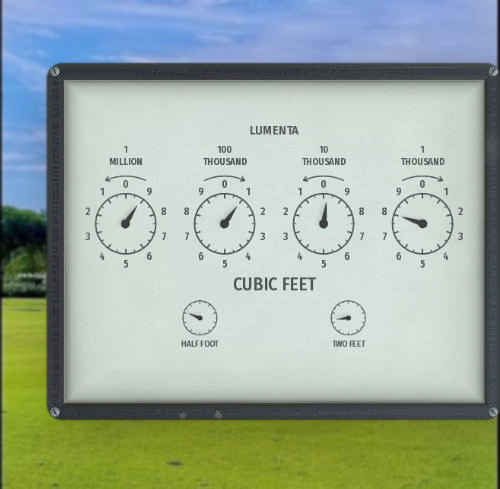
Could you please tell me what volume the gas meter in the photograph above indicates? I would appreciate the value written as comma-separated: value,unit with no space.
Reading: 909800,ft³
